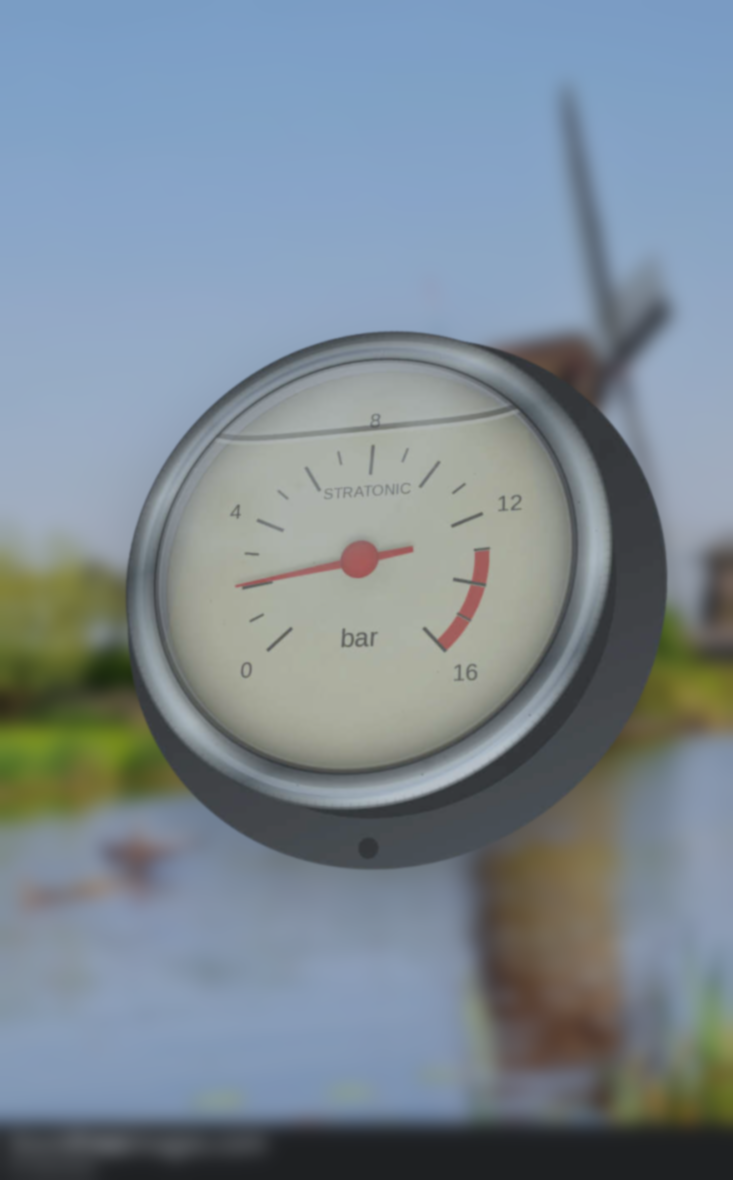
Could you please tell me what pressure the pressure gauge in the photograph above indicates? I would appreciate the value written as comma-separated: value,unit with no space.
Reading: 2,bar
